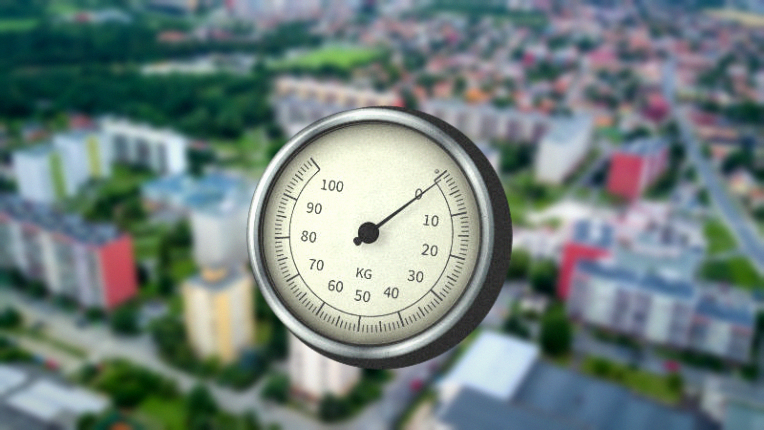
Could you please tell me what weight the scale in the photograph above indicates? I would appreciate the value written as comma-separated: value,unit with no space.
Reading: 1,kg
